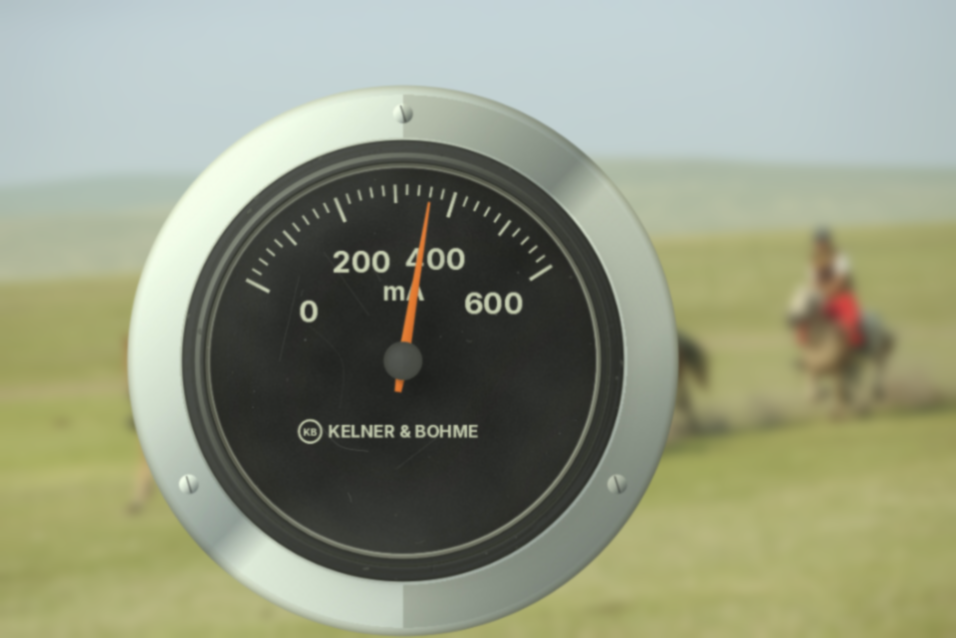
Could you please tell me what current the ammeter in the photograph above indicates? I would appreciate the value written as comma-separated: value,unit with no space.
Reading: 360,mA
